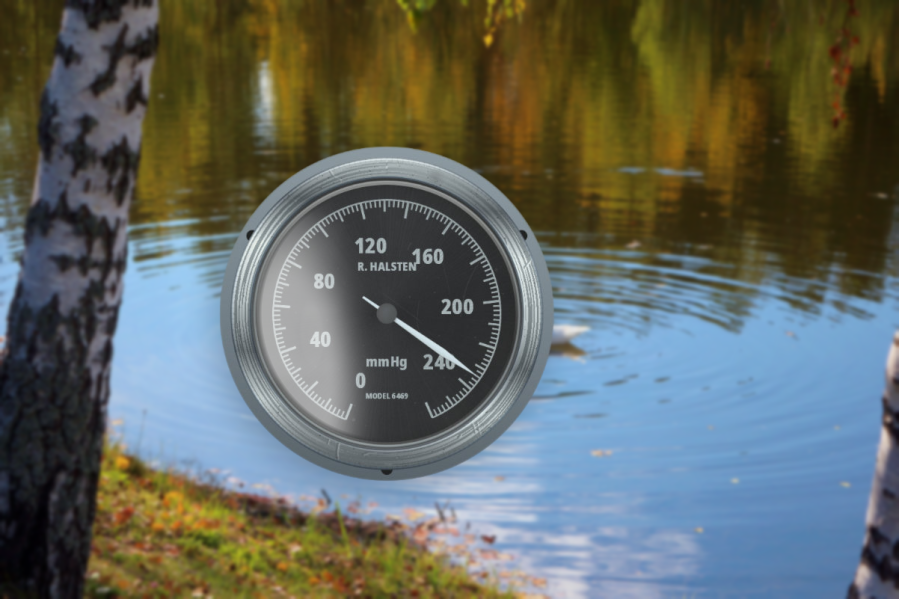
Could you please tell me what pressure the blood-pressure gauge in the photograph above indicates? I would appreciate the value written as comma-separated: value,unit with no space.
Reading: 234,mmHg
